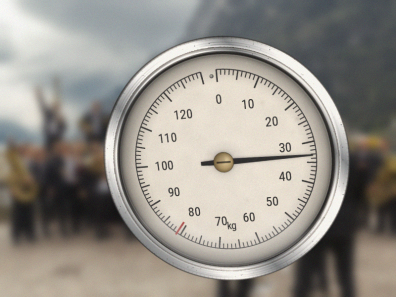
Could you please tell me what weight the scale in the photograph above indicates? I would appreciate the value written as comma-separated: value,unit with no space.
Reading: 33,kg
